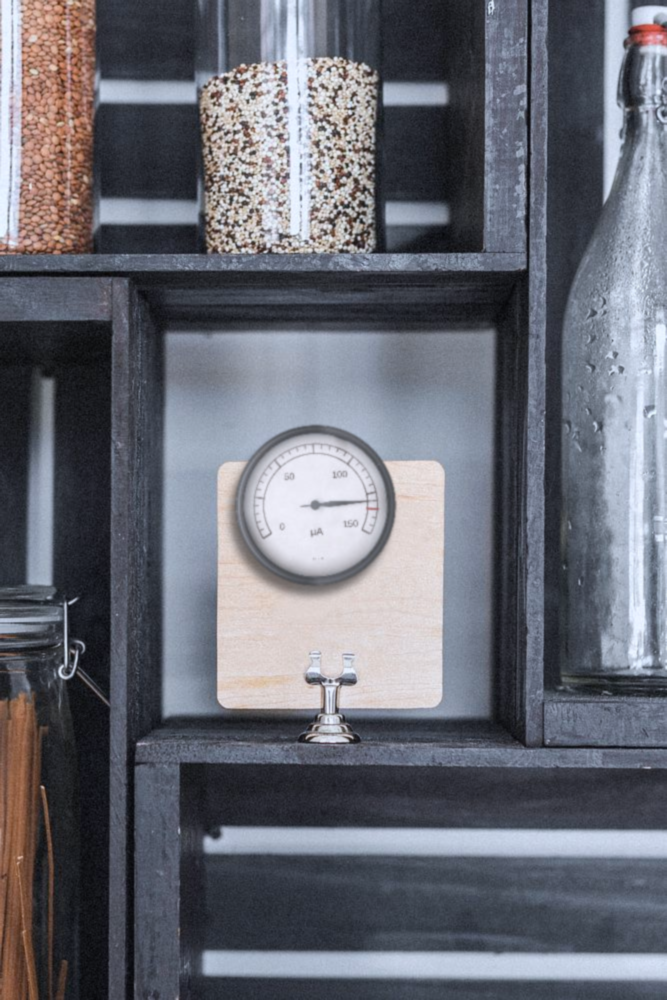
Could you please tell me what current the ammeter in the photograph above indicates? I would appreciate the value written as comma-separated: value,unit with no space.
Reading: 130,µA
